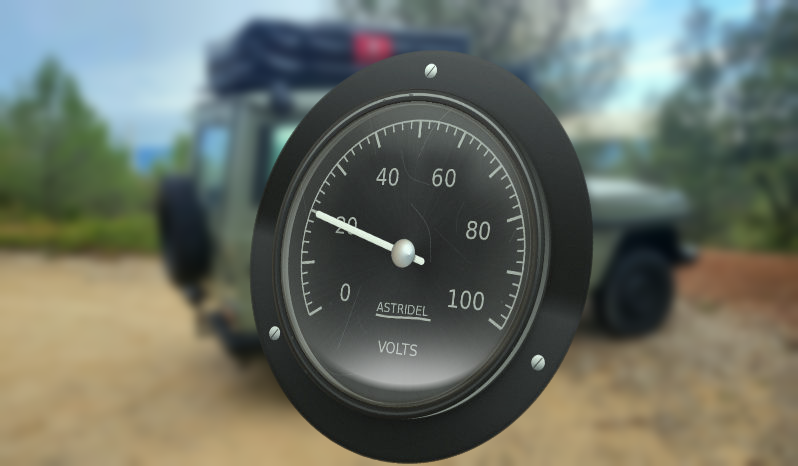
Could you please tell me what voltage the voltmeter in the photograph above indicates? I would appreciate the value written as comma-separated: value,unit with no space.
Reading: 20,V
